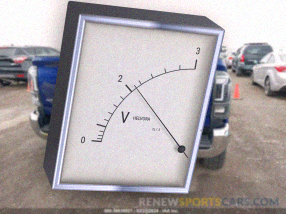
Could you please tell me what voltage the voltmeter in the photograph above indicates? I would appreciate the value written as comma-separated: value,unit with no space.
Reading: 2.1,V
